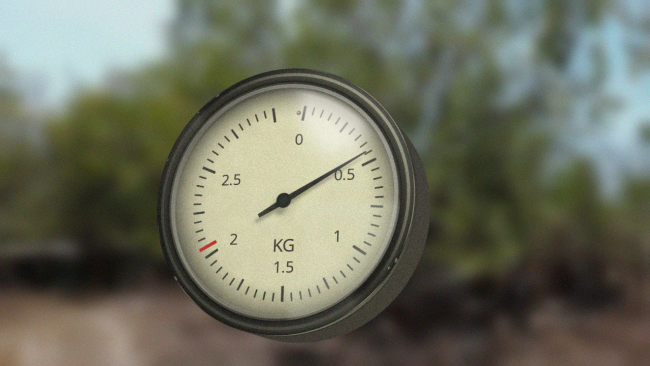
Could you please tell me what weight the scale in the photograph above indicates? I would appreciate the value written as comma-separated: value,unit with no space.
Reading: 0.45,kg
